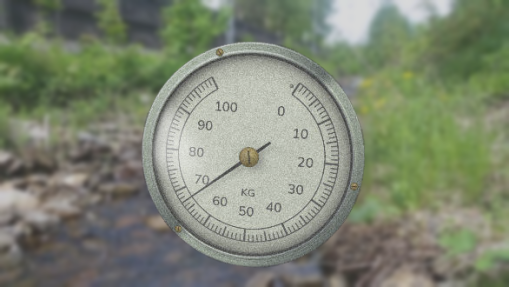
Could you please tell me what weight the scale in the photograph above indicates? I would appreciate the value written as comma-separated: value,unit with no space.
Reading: 67,kg
